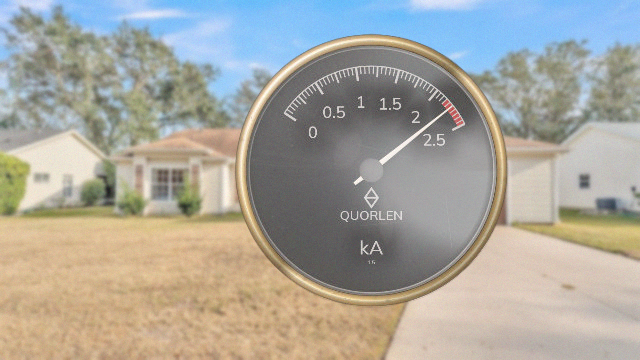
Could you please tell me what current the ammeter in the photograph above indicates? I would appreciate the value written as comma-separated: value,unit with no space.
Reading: 2.25,kA
